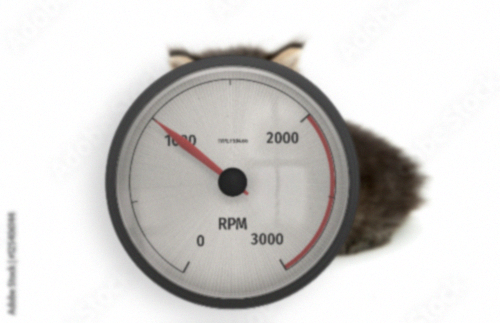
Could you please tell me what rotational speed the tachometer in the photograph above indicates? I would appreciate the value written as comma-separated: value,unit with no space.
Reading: 1000,rpm
